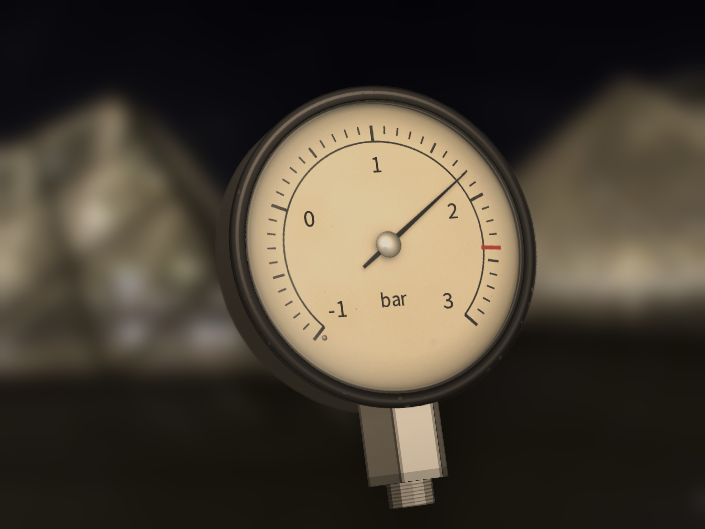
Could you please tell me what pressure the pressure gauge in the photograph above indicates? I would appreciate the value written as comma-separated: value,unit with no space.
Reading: 1.8,bar
